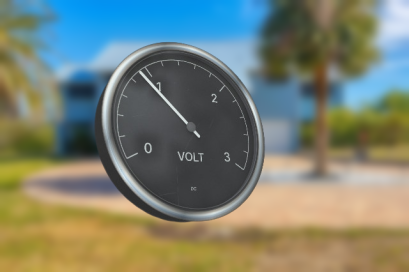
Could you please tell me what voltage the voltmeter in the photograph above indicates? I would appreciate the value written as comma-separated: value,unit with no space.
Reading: 0.9,V
